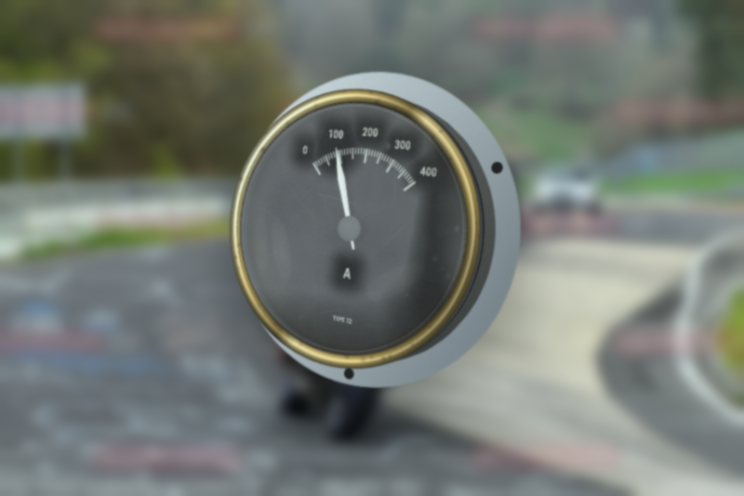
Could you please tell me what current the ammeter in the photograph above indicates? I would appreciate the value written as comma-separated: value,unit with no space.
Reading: 100,A
